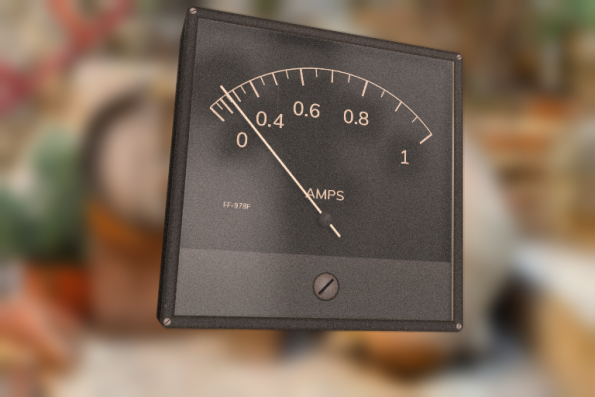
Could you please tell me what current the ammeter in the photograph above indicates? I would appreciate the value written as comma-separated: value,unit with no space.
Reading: 0.25,A
